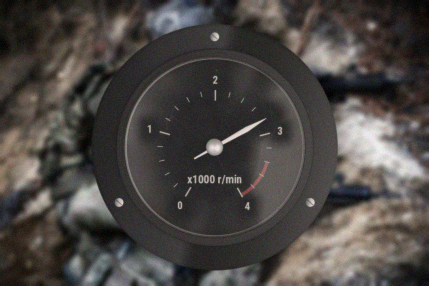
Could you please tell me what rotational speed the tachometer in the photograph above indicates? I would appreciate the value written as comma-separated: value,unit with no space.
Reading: 2800,rpm
